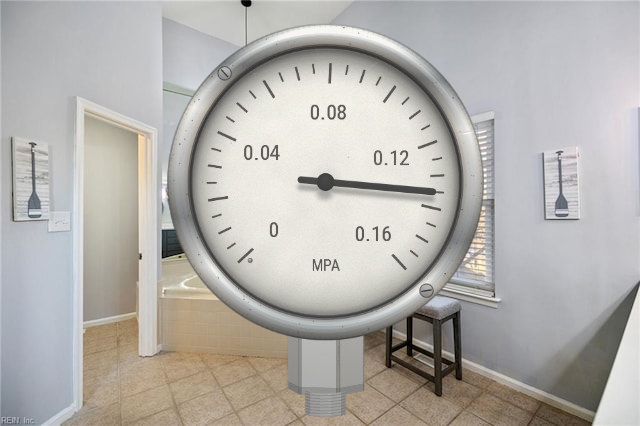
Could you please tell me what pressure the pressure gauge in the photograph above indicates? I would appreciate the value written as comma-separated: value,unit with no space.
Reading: 0.135,MPa
